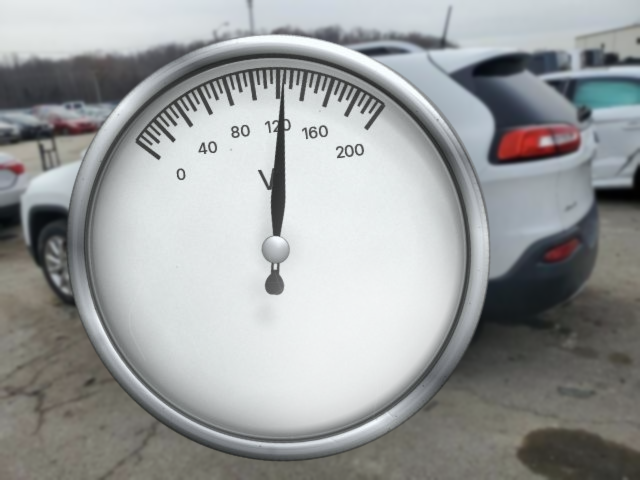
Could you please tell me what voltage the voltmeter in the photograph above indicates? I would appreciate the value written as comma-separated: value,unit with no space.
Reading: 125,V
